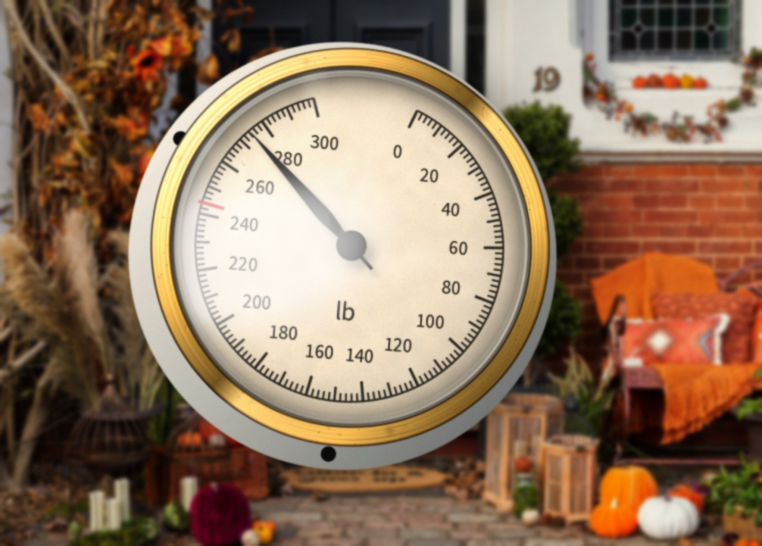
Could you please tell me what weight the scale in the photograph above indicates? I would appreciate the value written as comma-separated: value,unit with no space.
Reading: 274,lb
